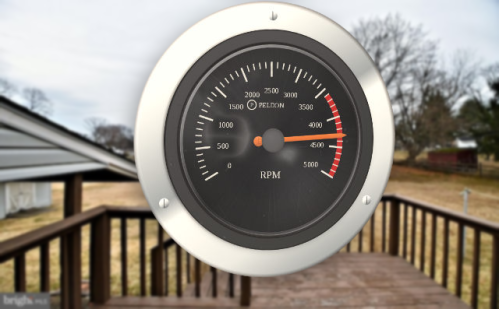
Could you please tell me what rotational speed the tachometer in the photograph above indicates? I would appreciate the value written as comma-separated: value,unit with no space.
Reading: 4300,rpm
